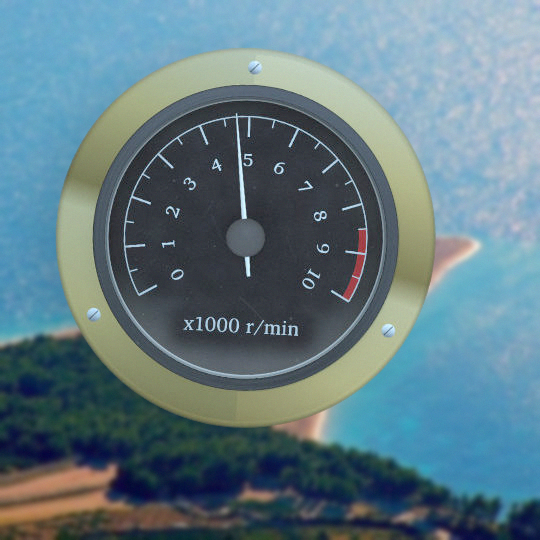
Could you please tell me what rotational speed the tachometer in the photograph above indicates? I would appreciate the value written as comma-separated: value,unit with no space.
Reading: 4750,rpm
